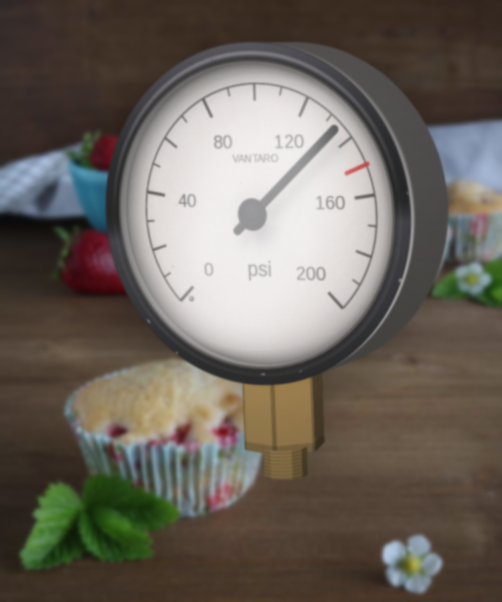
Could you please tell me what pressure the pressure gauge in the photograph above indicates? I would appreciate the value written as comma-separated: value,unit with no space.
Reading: 135,psi
